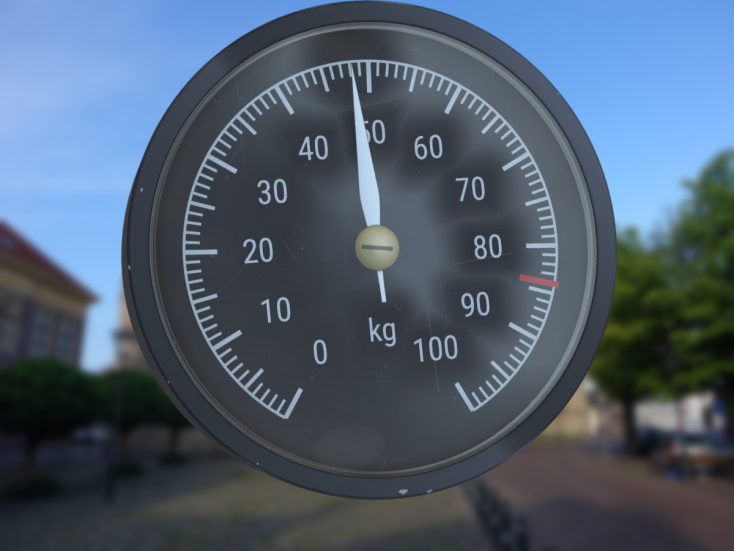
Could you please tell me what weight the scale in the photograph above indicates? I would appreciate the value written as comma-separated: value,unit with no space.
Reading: 48,kg
